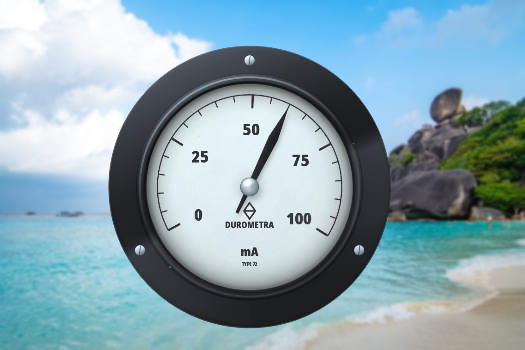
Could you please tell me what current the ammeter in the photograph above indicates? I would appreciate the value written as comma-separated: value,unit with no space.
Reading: 60,mA
